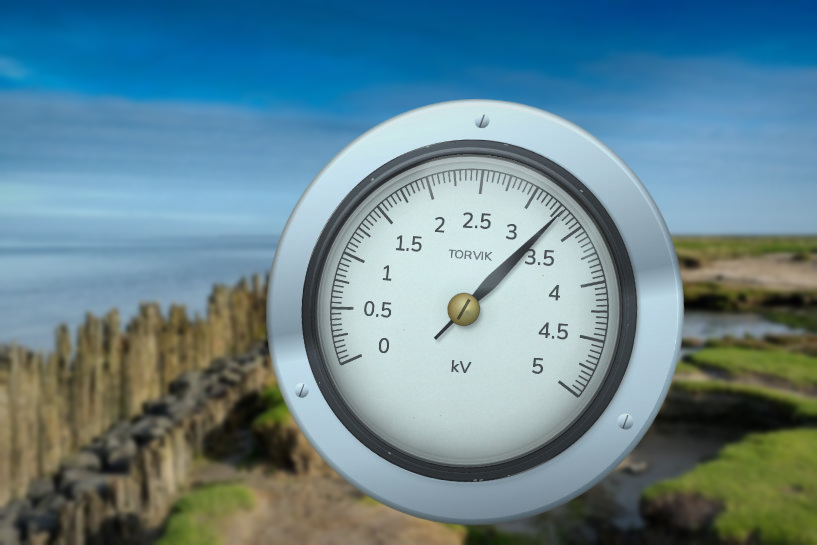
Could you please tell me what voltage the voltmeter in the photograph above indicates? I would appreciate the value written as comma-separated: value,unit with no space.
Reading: 3.3,kV
